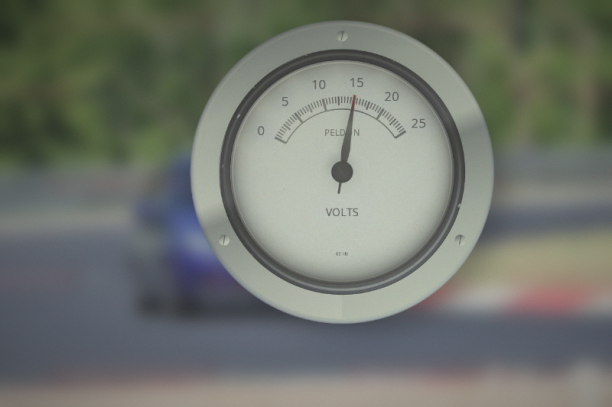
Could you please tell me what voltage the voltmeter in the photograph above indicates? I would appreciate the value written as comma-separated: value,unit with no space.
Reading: 15,V
